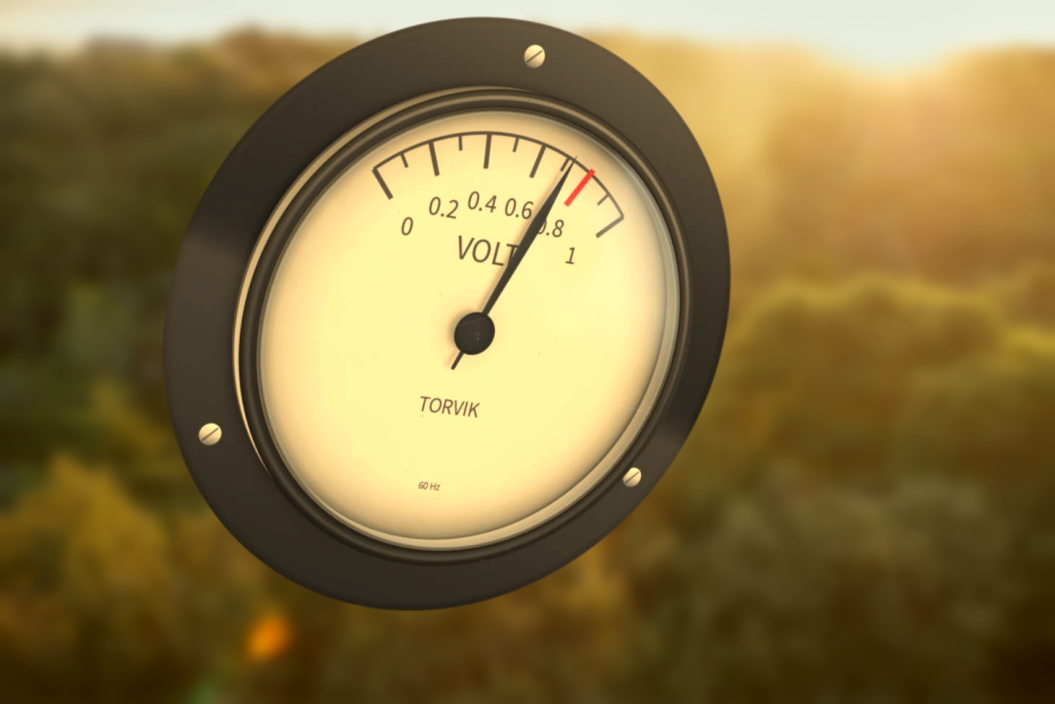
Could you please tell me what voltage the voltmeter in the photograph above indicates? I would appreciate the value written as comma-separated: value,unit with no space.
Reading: 0.7,V
